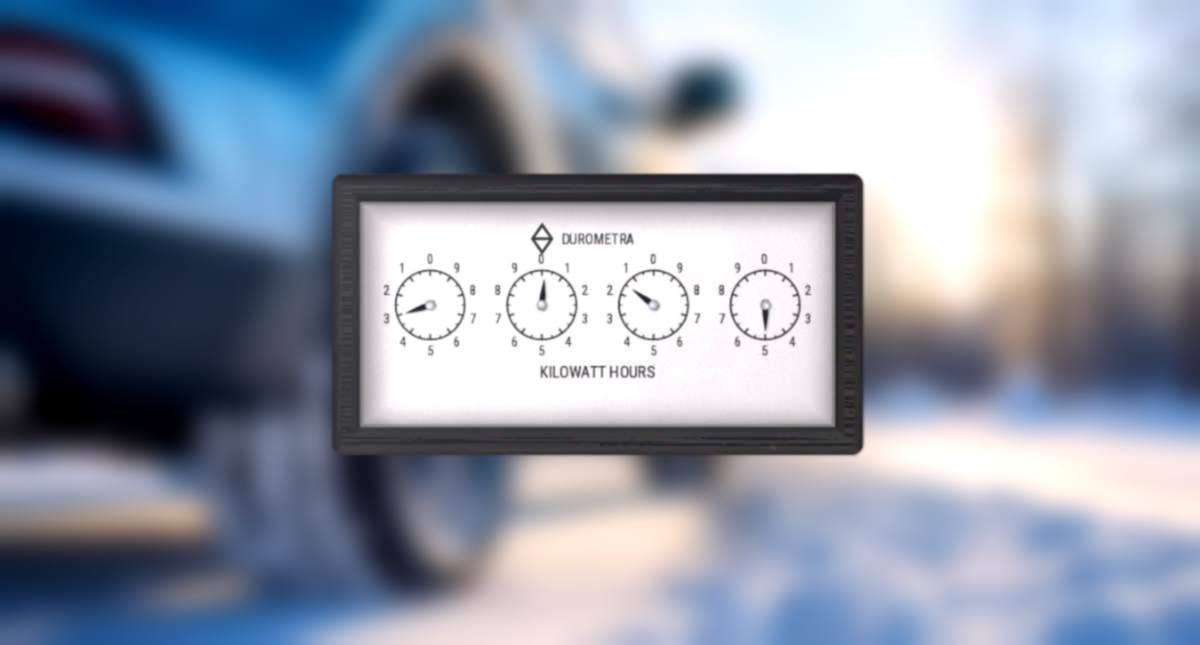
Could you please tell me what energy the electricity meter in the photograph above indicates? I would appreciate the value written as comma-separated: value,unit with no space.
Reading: 3015,kWh
